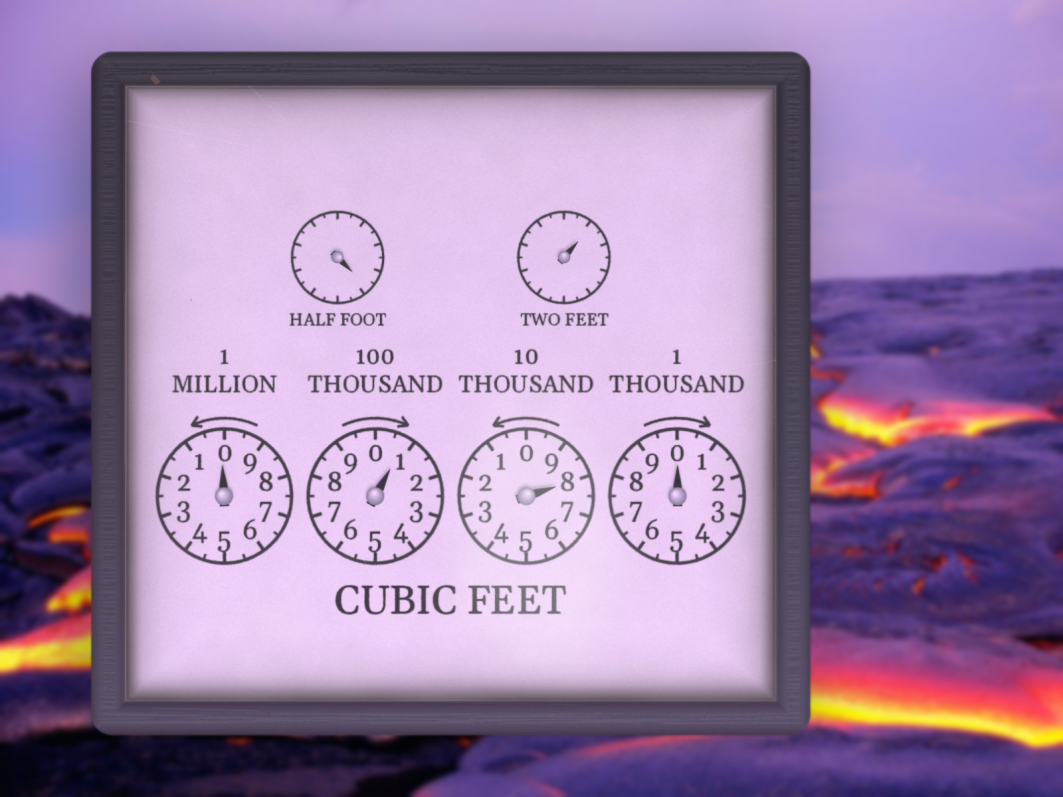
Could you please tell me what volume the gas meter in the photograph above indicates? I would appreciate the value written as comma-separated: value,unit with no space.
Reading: 8000,ft³
